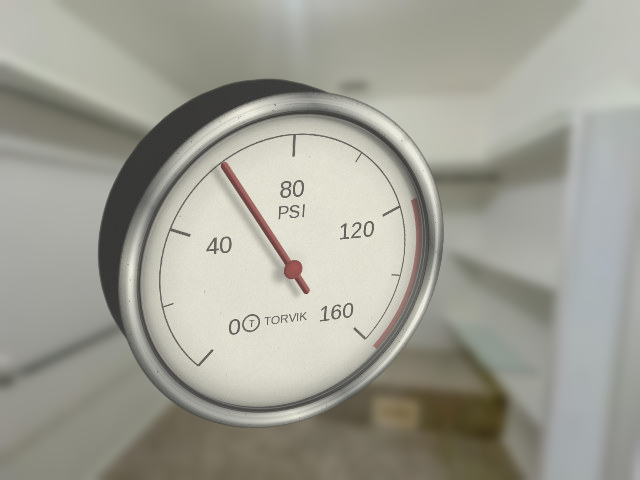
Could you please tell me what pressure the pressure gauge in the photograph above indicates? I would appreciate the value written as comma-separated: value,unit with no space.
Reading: 60,psi
